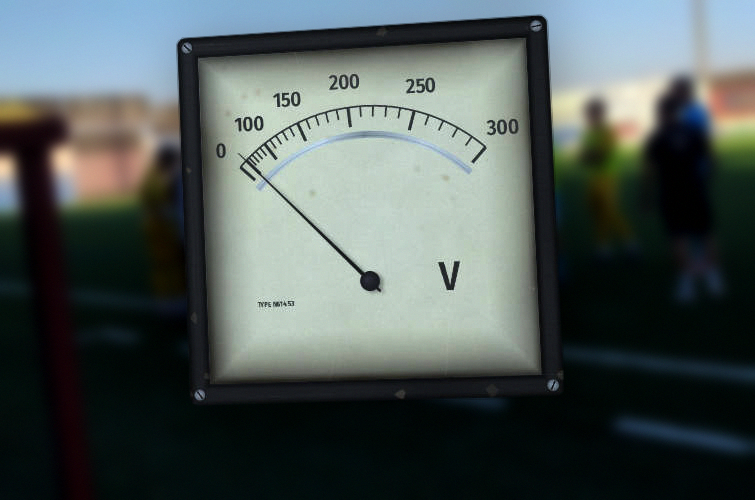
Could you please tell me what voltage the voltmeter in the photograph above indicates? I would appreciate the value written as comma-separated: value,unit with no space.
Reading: 50,V
